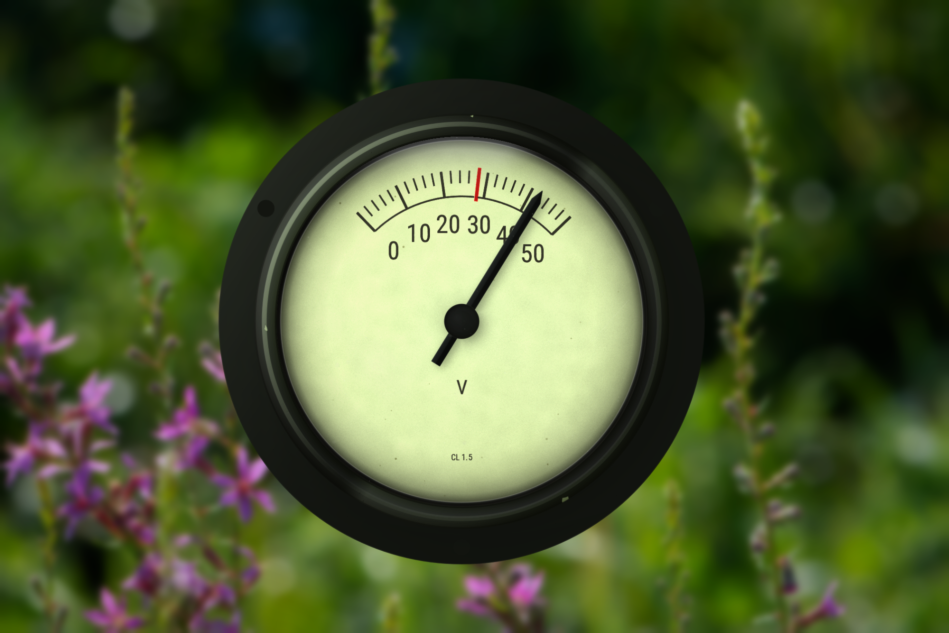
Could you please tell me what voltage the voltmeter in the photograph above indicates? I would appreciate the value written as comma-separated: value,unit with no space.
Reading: 42,V
